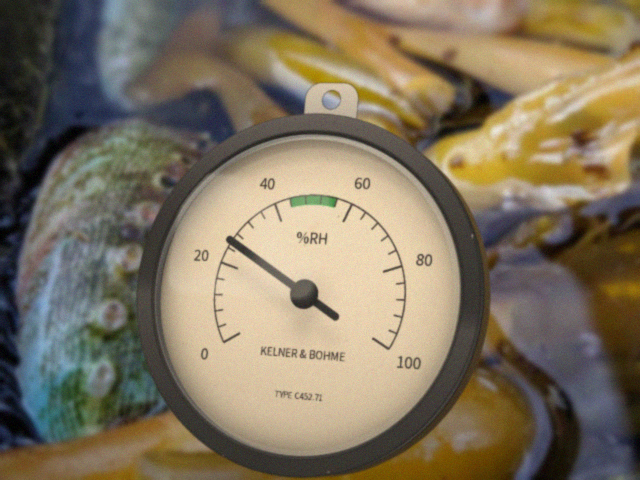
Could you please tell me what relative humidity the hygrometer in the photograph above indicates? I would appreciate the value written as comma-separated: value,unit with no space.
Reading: 26,%
